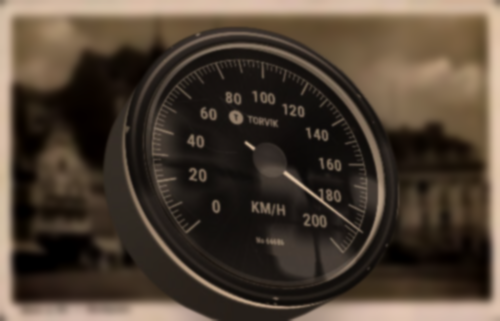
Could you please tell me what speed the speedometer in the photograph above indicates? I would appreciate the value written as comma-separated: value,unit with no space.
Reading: 190,km/h
